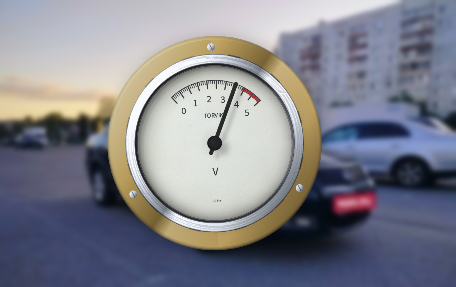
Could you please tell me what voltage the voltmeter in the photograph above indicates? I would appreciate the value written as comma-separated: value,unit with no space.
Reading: 3.5,V
